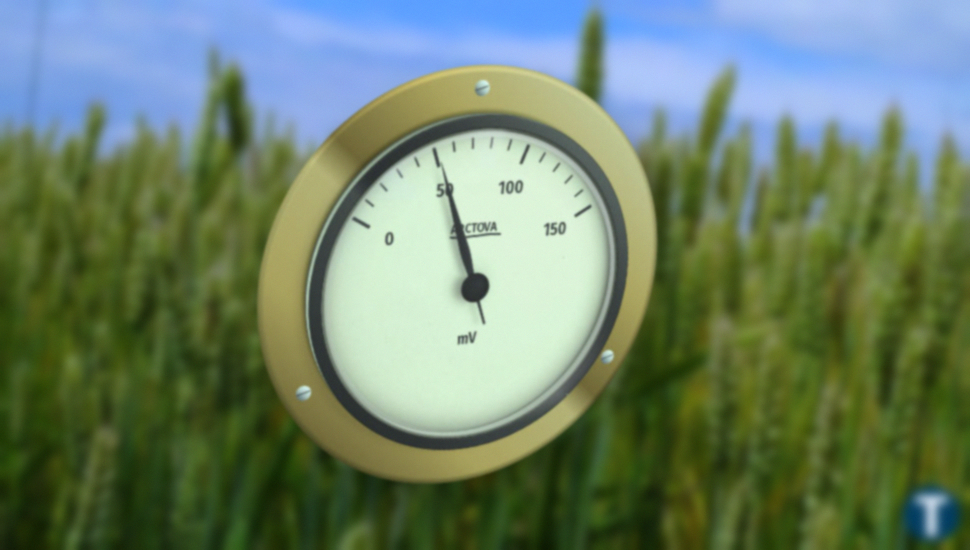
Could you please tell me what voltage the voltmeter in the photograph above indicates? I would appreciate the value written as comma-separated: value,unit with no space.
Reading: 50,mV
